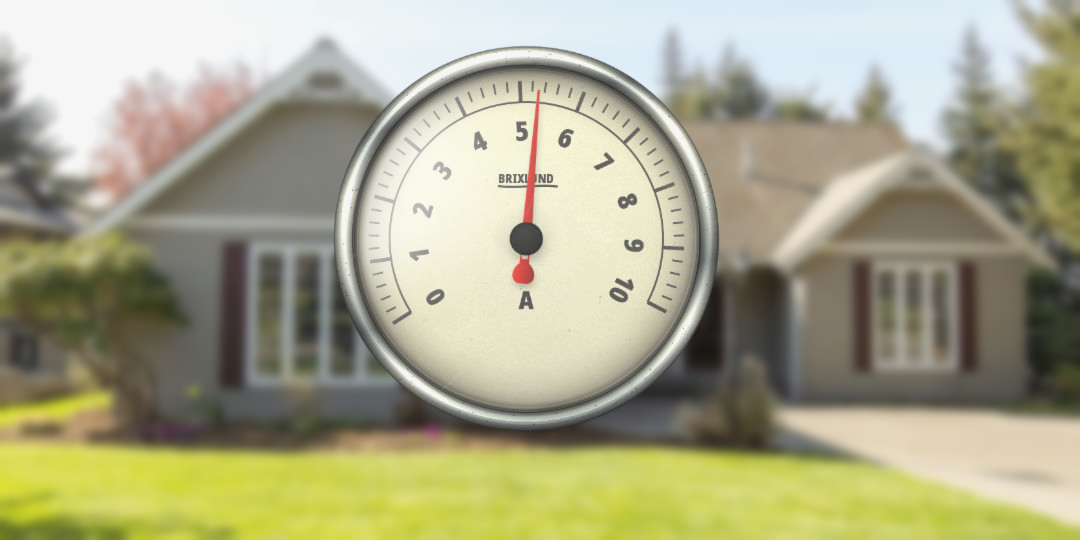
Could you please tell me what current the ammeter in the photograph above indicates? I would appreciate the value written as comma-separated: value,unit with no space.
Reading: 5.3,A
